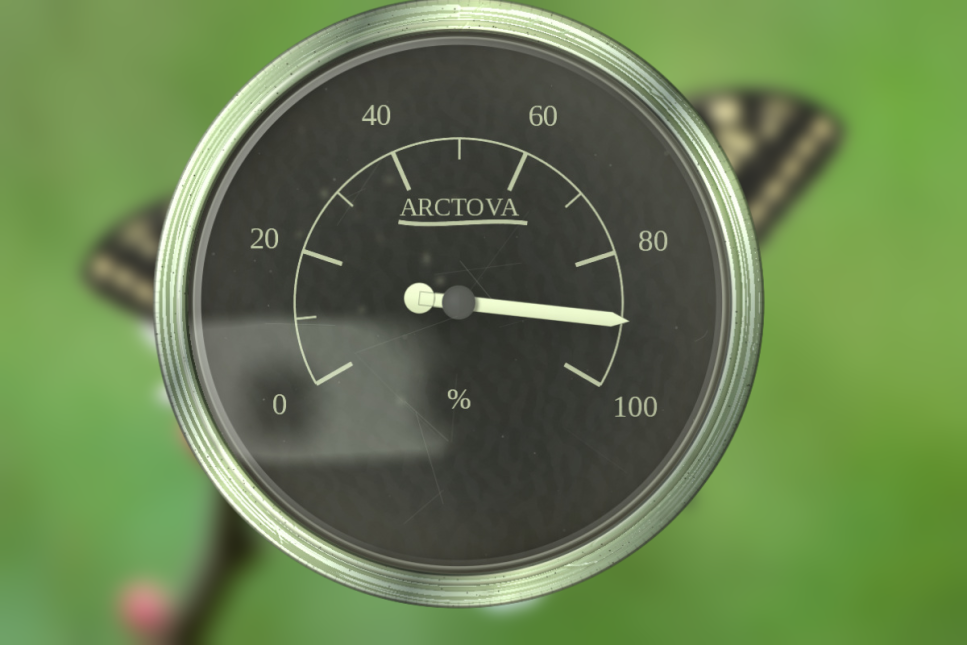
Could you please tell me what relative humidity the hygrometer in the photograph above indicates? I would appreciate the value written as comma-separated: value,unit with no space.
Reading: 90,%
